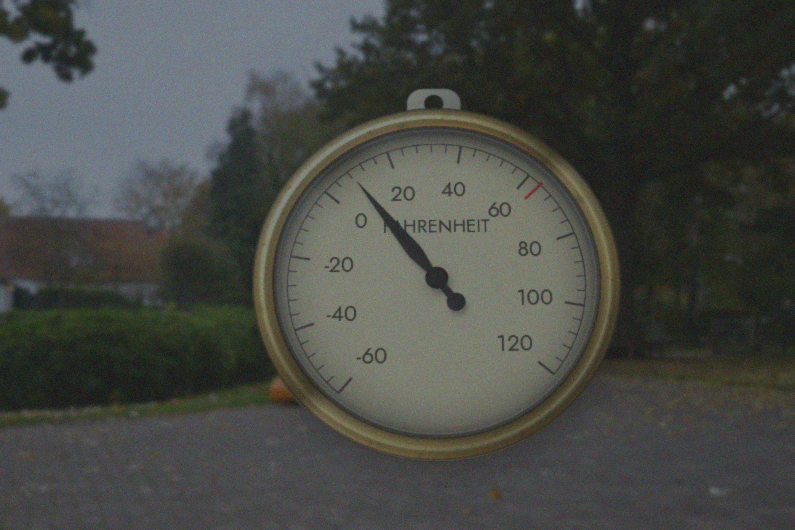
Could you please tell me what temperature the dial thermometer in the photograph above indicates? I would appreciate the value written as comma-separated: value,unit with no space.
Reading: 8,°F
